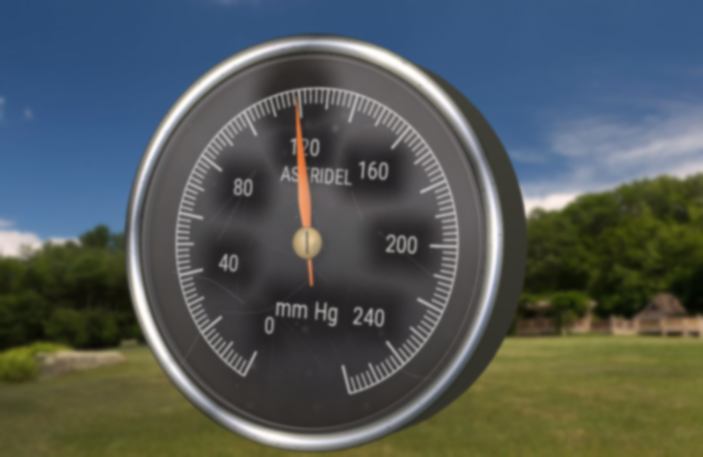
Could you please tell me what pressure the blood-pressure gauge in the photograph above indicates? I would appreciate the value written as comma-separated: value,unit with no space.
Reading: 120,mmHg
